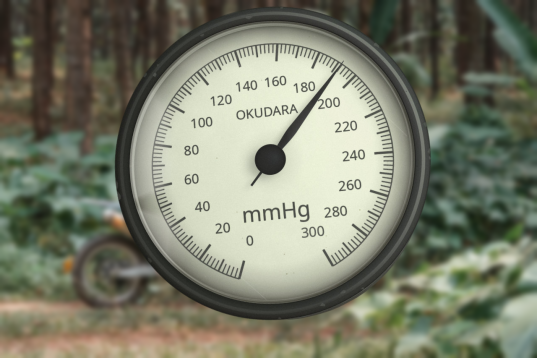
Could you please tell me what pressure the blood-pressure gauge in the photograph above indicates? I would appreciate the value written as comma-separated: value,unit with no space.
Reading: 192,mmHg
